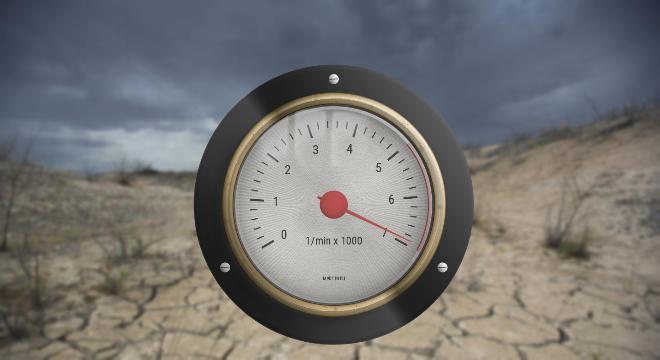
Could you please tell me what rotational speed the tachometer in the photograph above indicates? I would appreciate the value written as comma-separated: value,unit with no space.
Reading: 6900,rpm
